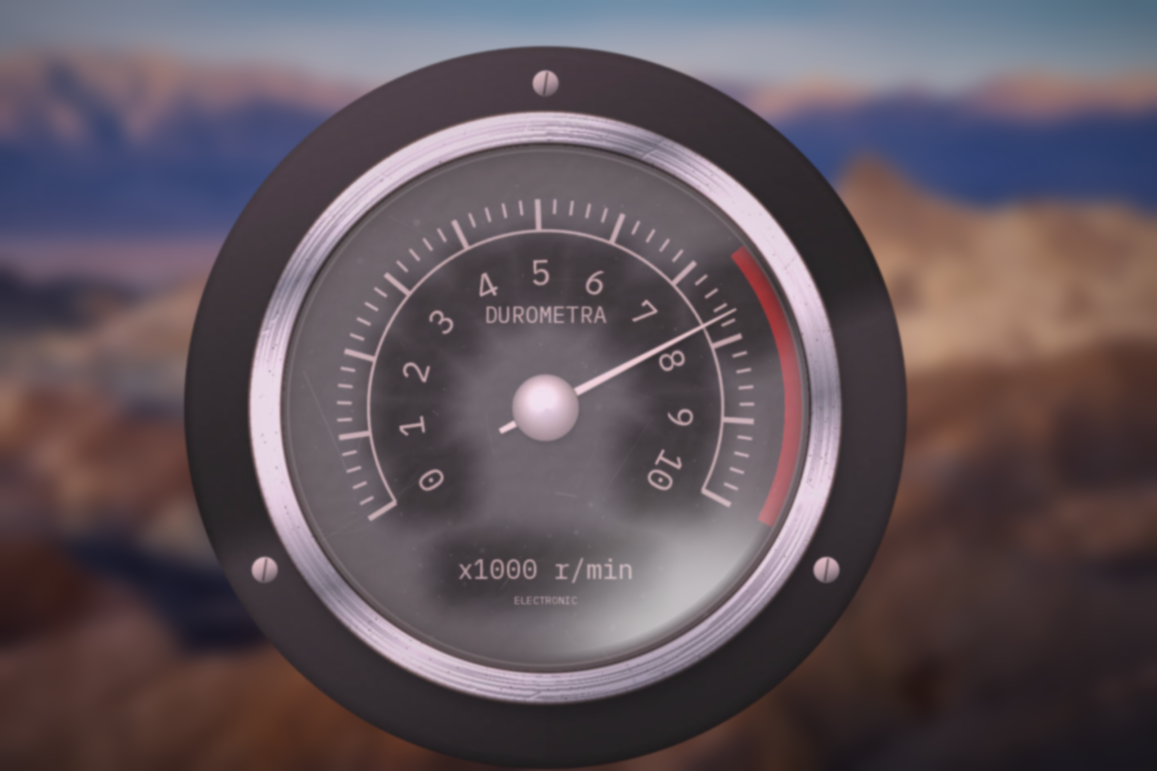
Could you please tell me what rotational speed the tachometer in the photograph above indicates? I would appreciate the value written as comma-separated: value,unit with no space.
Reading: 7700,rpm
